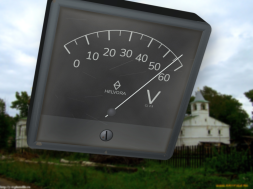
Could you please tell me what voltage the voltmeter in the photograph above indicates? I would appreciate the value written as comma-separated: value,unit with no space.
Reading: 55,V
